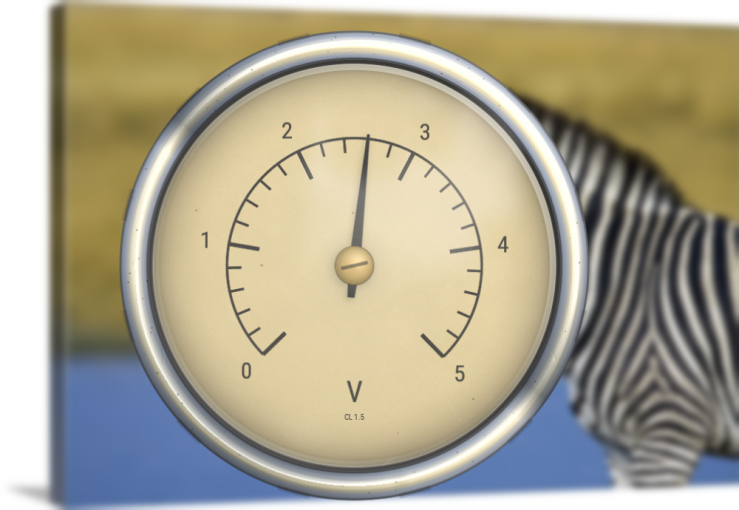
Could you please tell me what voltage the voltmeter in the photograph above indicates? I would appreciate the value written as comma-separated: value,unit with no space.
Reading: 2.6,V
